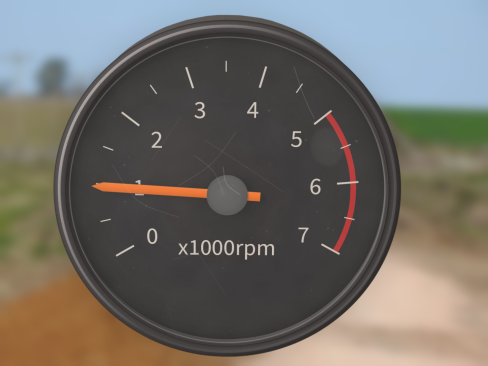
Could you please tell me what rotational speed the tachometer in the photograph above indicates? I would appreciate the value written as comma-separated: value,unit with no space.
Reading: 1000,rpm
